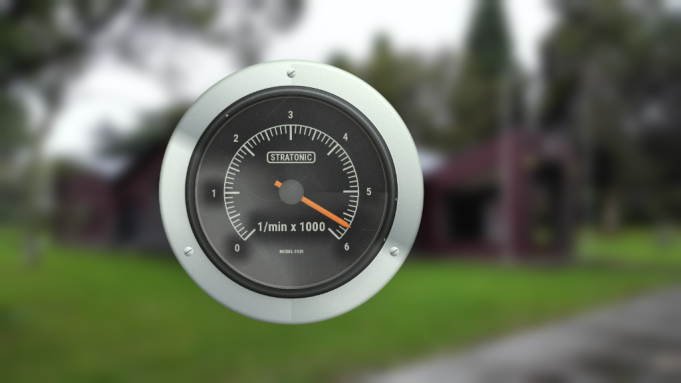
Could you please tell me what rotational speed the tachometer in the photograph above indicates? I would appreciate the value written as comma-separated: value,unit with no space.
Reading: 5700,rpm
